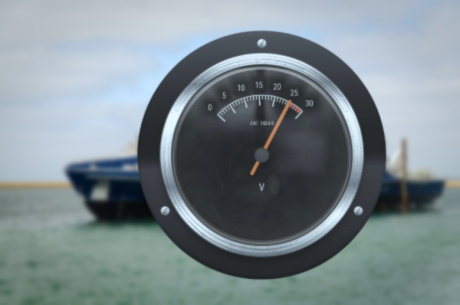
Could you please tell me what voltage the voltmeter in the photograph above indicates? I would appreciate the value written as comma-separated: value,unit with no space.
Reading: 25,V
